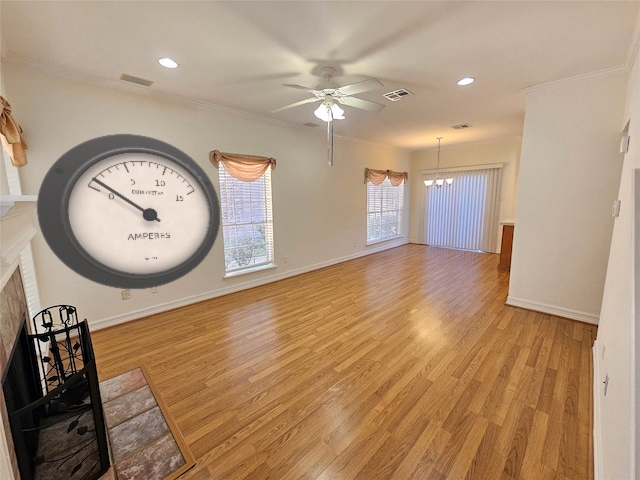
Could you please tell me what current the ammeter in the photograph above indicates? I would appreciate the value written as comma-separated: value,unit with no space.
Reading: 1,A
